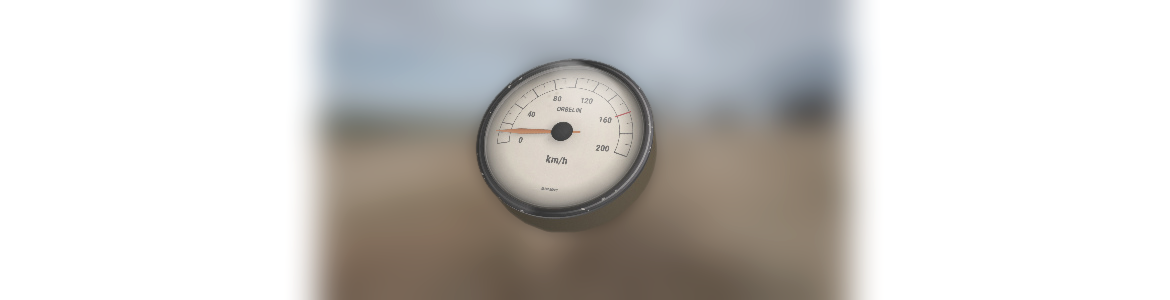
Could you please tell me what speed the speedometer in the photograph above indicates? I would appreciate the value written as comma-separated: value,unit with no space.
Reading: 10,km/h
